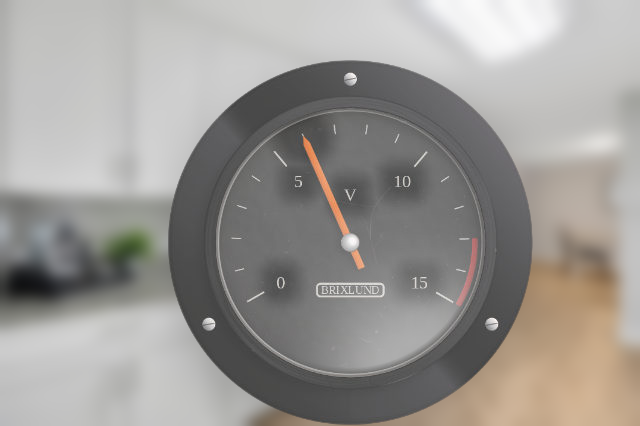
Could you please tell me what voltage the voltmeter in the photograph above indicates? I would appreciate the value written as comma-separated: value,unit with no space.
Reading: 6,V
